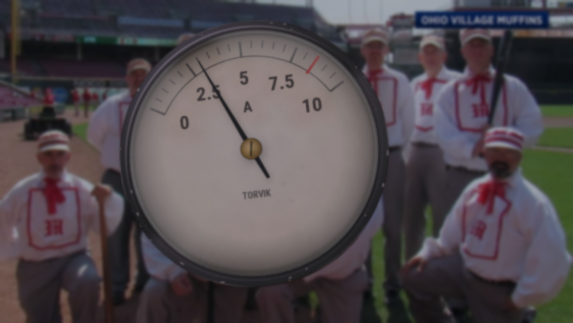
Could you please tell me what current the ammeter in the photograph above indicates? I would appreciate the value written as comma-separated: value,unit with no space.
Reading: 3,A
